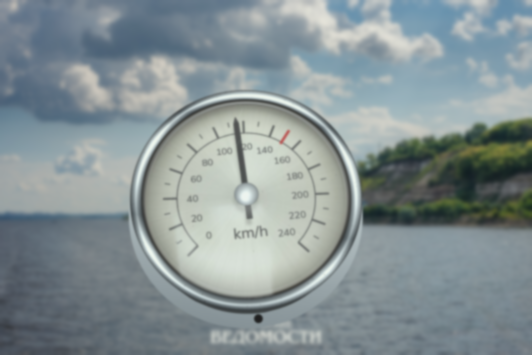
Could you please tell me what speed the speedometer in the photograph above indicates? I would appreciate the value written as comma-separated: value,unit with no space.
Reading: 115,km/h
